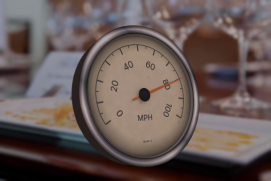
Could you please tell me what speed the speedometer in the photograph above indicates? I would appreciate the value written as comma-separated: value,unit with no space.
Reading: 80,mph
